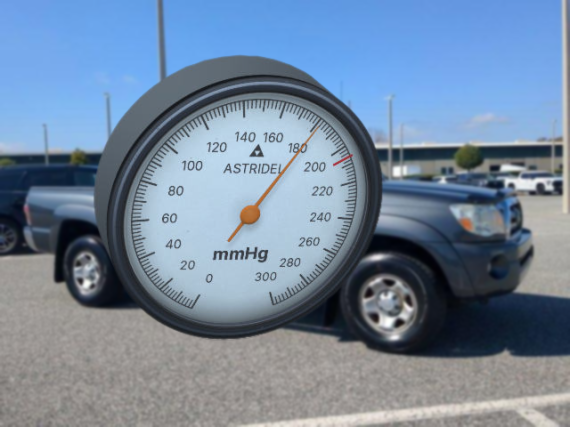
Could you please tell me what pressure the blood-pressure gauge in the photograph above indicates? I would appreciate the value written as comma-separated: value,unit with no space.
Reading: 180,mmHg
